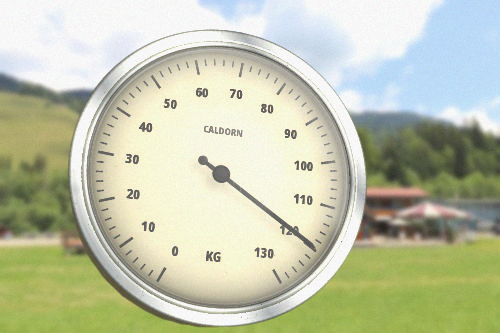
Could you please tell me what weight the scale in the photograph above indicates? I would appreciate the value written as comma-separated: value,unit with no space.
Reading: 120,kg
